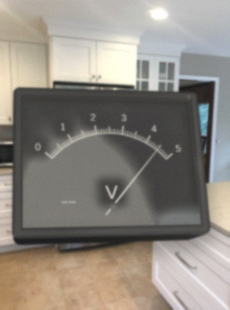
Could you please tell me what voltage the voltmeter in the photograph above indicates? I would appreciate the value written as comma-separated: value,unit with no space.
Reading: 4.5,V
